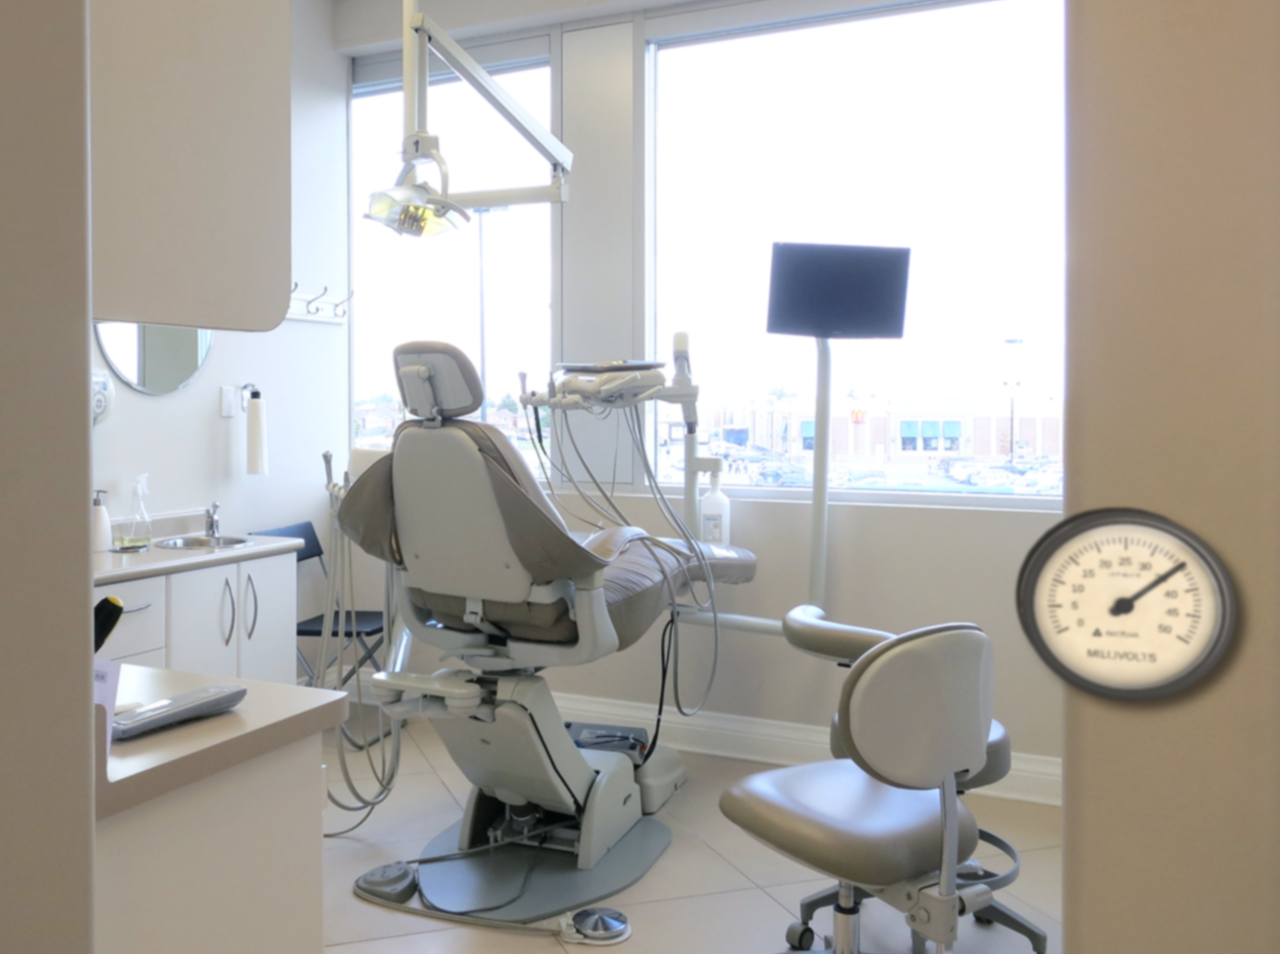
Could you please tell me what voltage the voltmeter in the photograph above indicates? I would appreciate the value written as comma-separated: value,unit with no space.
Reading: 35,mV
